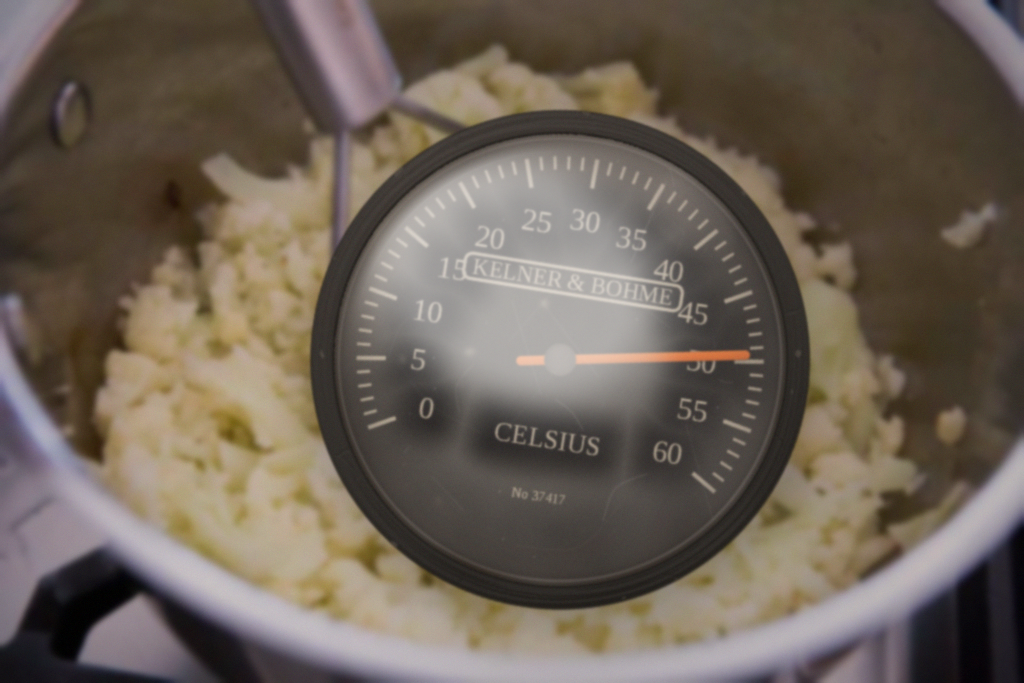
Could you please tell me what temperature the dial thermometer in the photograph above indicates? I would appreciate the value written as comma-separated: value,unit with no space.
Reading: 49.5,°C
